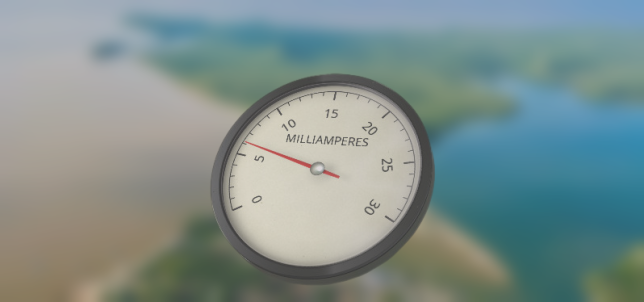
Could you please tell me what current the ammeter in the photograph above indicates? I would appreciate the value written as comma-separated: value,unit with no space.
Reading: 6,mA
